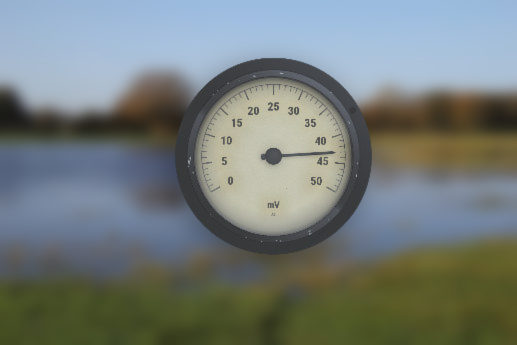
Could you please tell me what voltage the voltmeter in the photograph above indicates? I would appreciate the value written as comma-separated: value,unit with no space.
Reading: 43,mV
